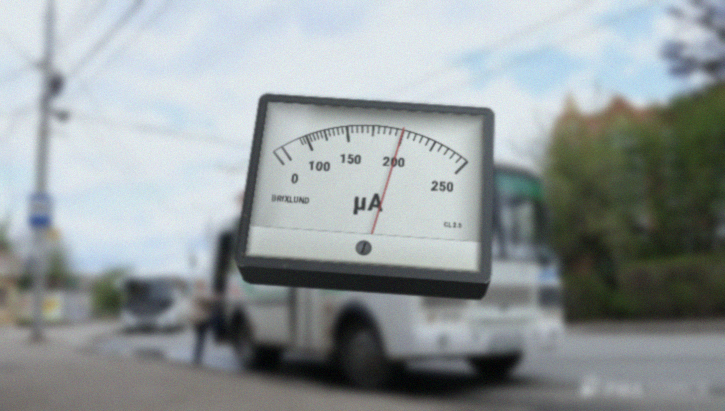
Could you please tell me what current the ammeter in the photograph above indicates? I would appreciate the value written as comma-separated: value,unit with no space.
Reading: 200,µA
